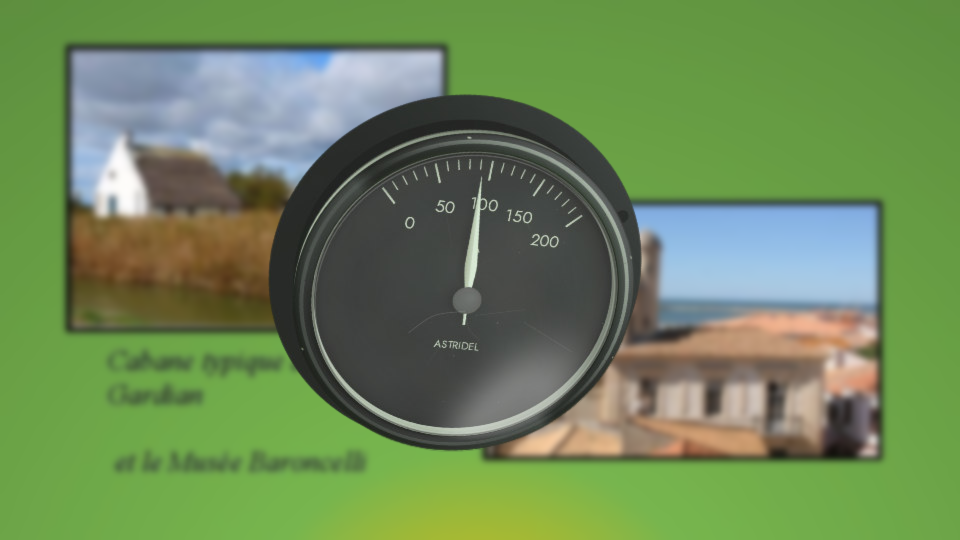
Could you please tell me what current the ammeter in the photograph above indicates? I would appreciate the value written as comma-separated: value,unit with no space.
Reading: 90,A
